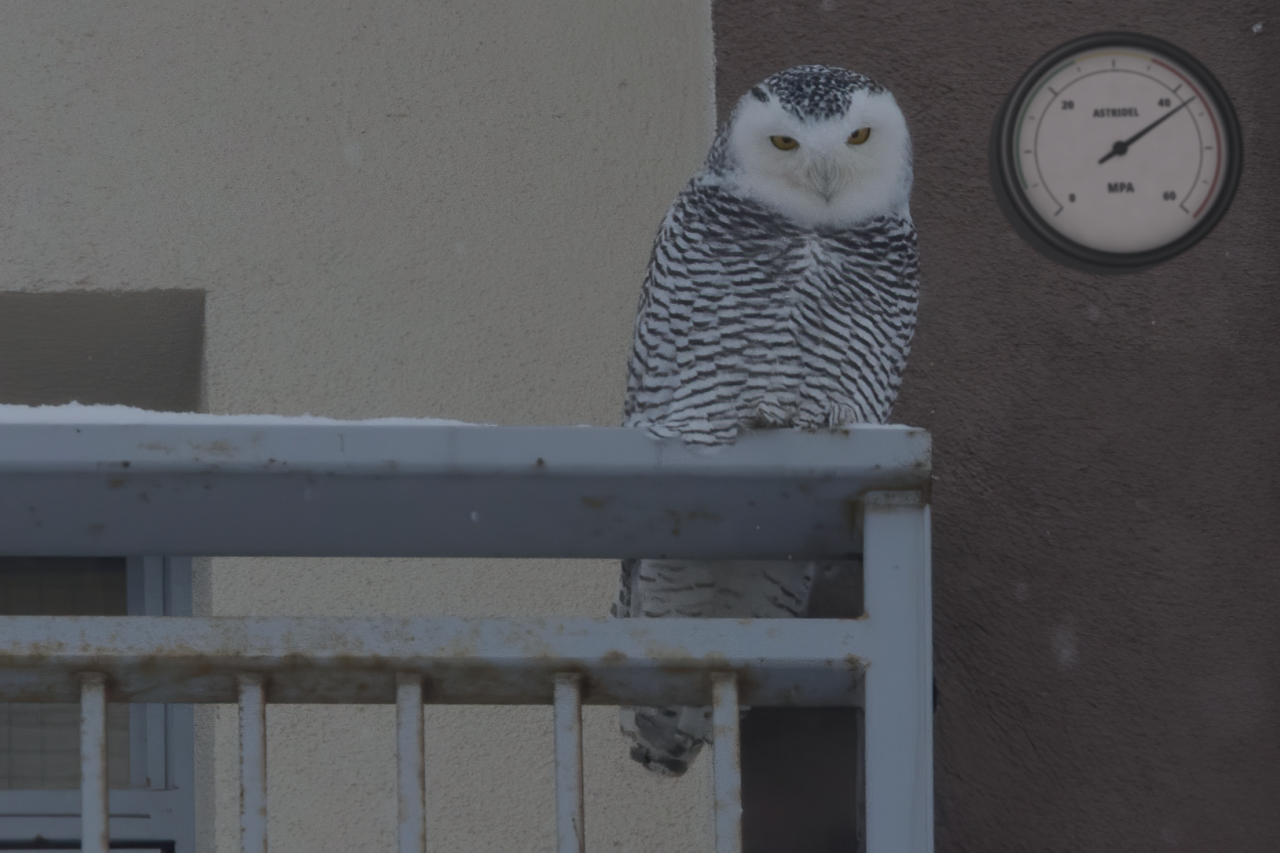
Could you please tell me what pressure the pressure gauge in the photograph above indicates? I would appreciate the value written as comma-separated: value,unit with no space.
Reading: 42.5,MPa
